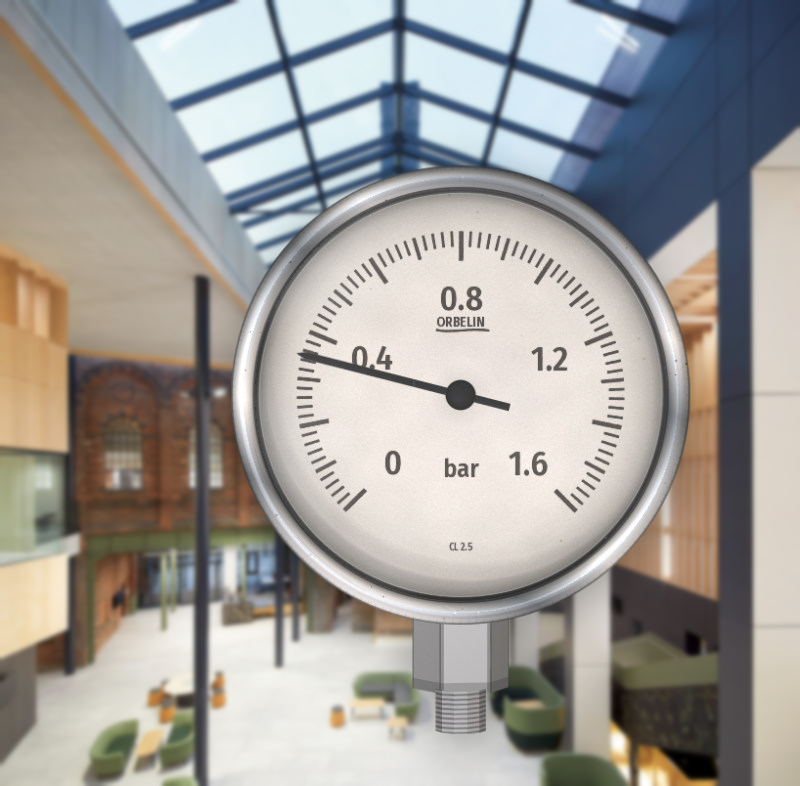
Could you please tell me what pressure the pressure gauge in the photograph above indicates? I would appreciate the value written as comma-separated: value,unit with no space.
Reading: 0.35,bar
